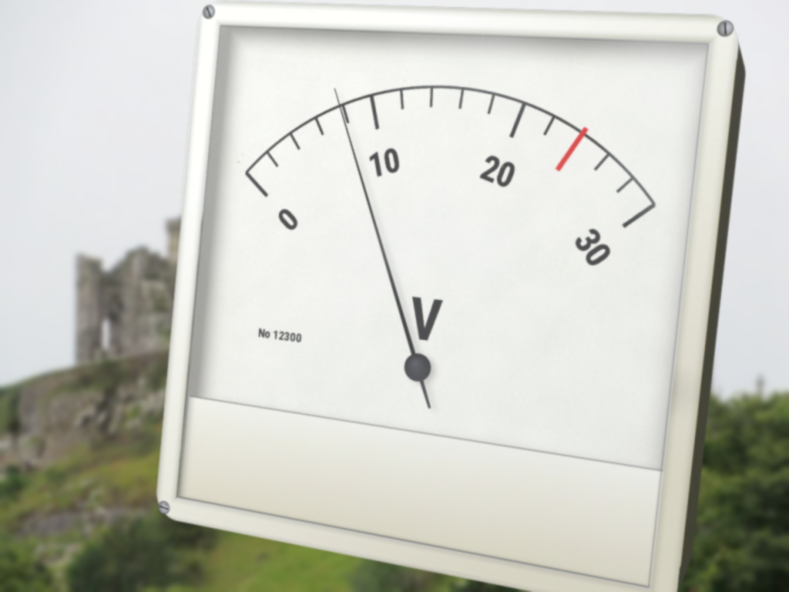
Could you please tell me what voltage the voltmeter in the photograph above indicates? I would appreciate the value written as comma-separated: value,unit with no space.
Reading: 8,V
